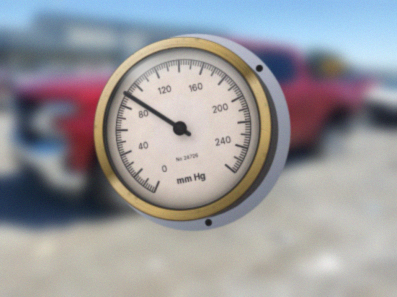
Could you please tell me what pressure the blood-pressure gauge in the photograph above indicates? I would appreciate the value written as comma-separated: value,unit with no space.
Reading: 90,mmHg
